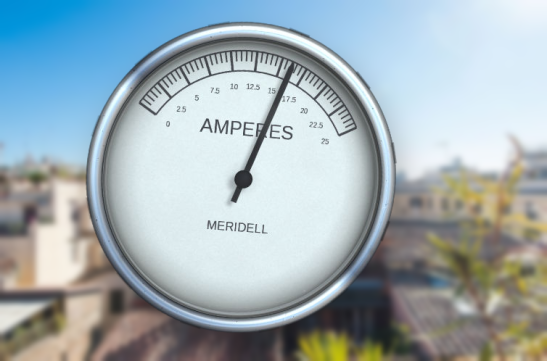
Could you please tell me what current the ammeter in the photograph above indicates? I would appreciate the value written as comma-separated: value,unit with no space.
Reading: 16,A
